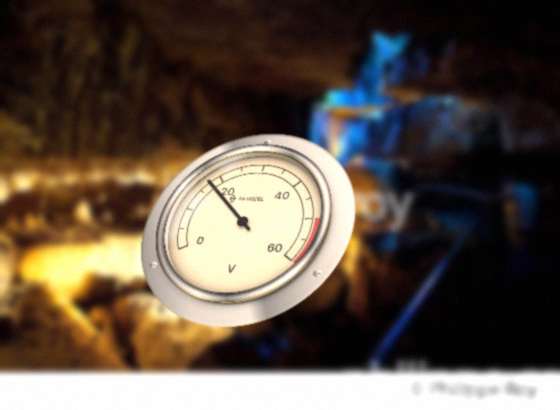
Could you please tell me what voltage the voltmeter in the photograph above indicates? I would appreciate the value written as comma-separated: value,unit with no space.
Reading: 17.5,V
